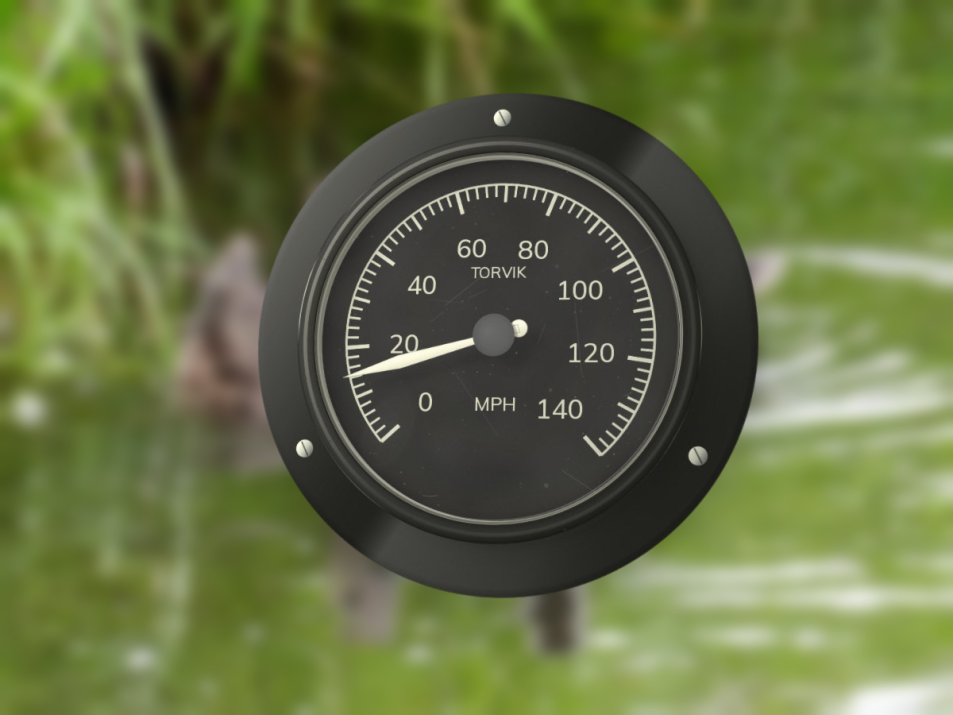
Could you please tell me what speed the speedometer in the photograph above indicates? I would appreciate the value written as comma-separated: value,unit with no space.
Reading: 14,mph
